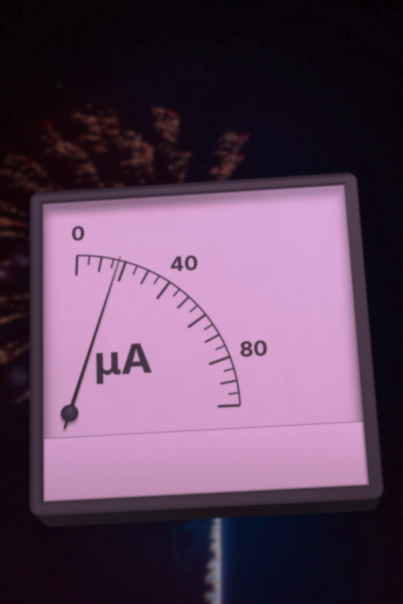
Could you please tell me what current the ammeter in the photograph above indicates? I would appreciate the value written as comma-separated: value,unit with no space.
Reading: 17.5,µA
